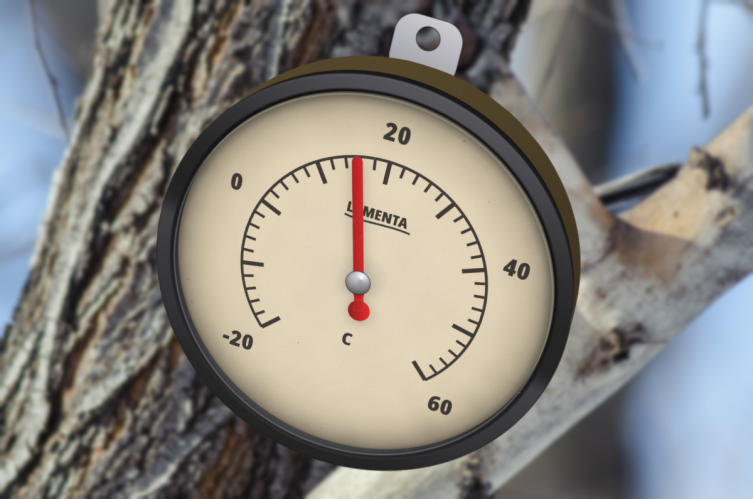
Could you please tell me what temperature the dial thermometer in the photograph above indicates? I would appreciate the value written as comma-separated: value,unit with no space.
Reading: 16,°C
